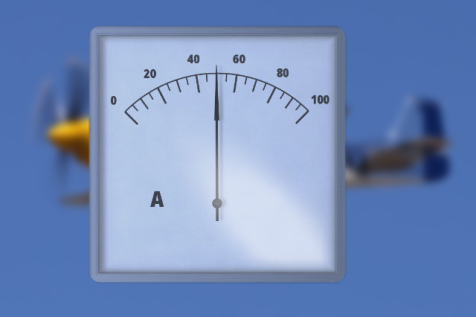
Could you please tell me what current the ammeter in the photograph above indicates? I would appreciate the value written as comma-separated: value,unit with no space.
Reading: 50,A
